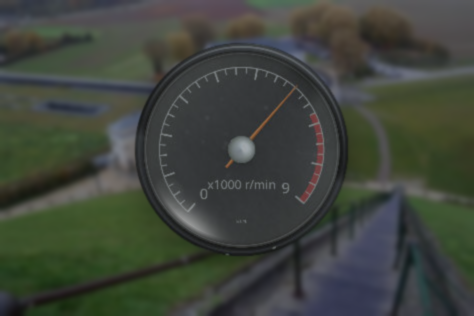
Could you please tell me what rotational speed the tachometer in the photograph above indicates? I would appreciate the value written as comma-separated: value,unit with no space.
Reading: 6000,rpm
